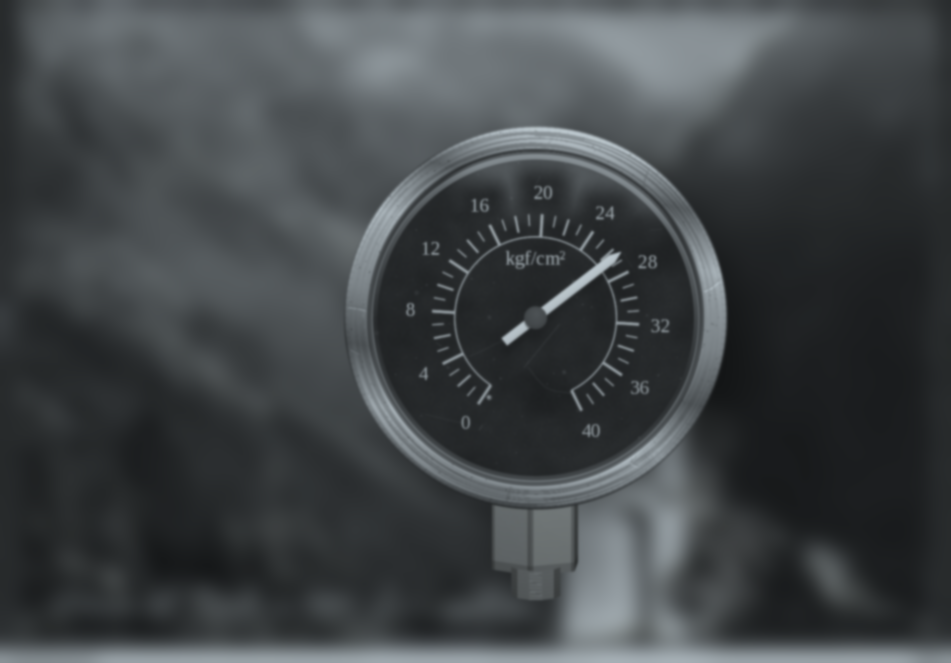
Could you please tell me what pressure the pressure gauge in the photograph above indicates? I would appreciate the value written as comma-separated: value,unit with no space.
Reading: 26.5,kg/cm²
